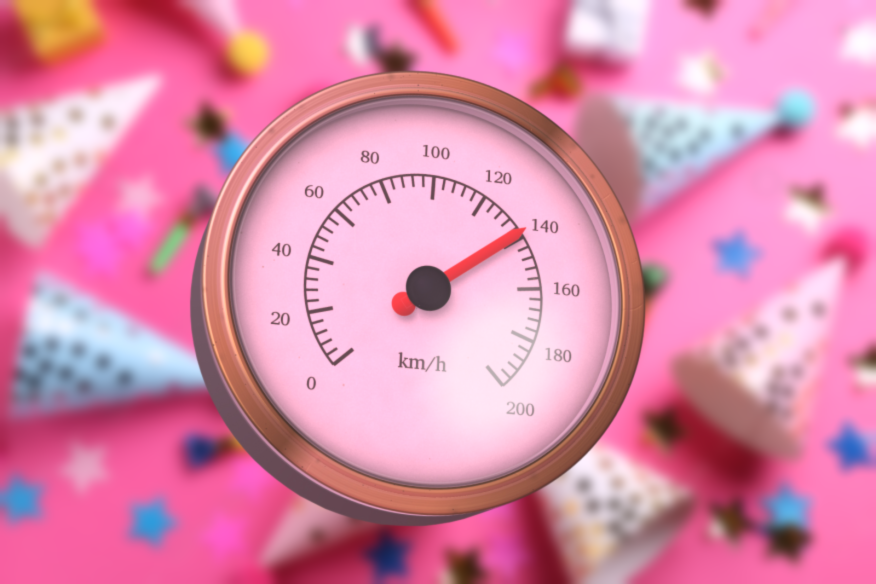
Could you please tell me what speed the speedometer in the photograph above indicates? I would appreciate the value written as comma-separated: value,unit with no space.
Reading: 138,km/h
